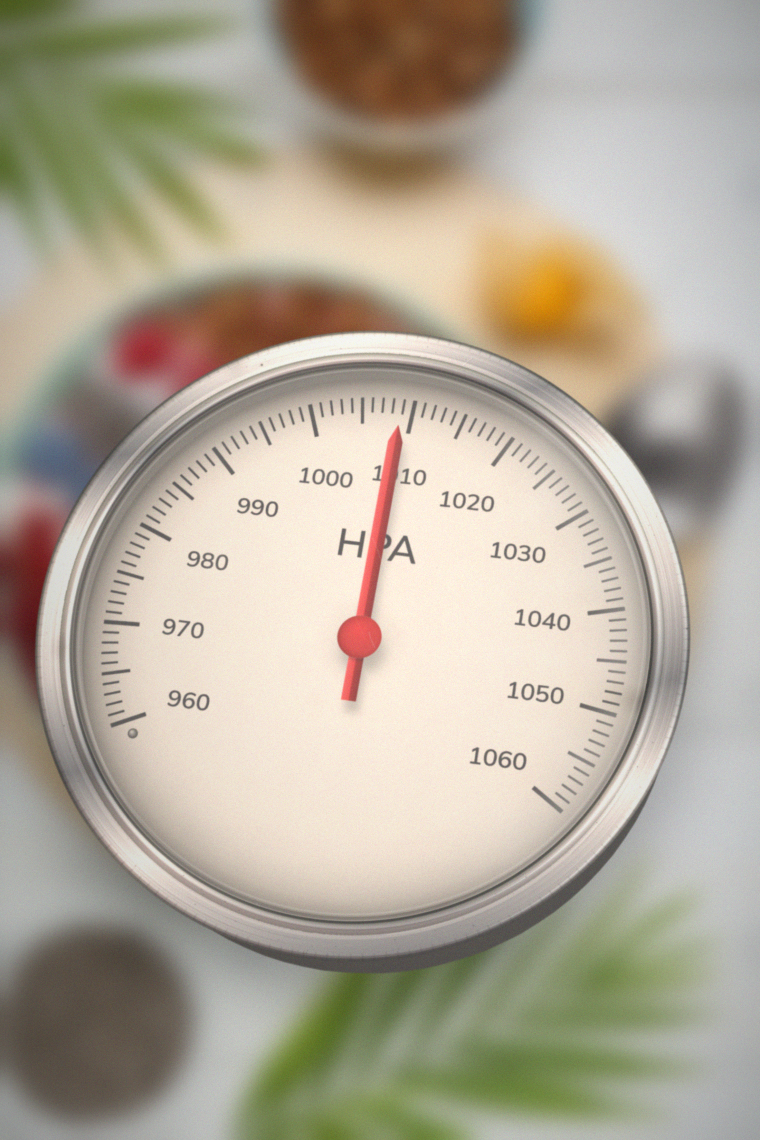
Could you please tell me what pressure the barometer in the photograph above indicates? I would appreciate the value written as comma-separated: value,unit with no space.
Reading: 1009,hPa
